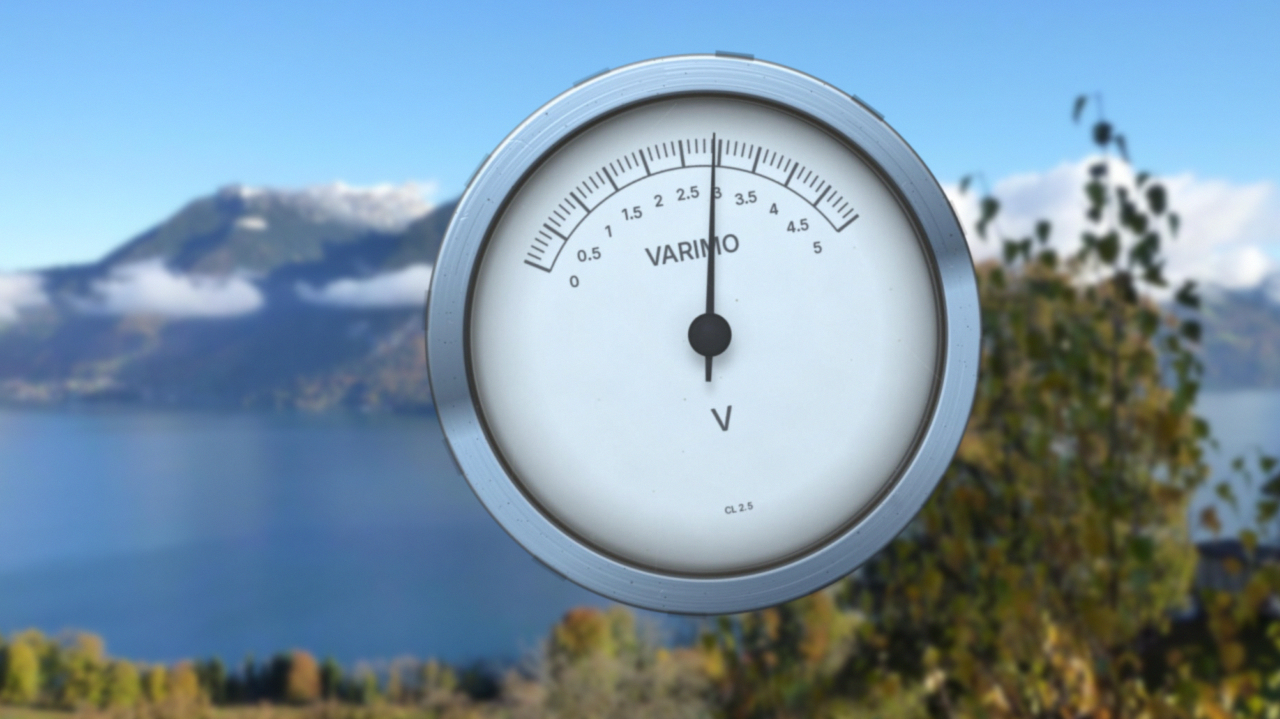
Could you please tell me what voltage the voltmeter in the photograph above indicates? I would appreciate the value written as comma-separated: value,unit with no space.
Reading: 2.9,V
